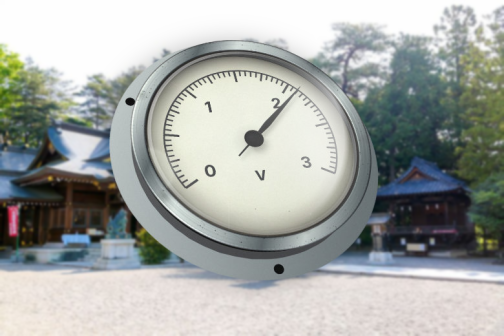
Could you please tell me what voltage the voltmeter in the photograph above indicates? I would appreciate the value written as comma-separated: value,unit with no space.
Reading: 2.1,V
